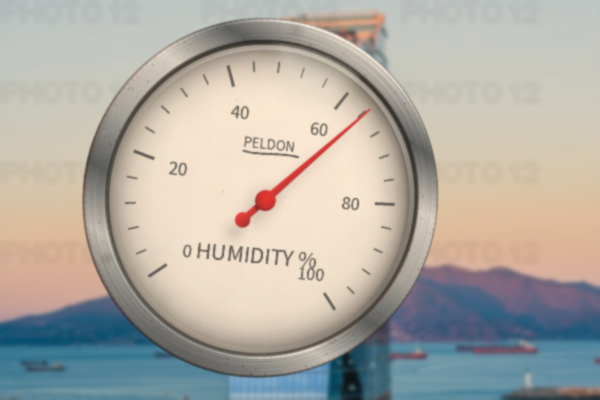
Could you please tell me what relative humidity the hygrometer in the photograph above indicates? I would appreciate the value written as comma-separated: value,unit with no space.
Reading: 64,%
